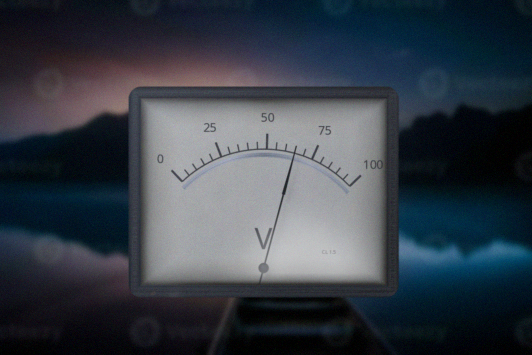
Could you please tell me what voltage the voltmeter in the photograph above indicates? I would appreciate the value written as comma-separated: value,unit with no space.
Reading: 65,V
